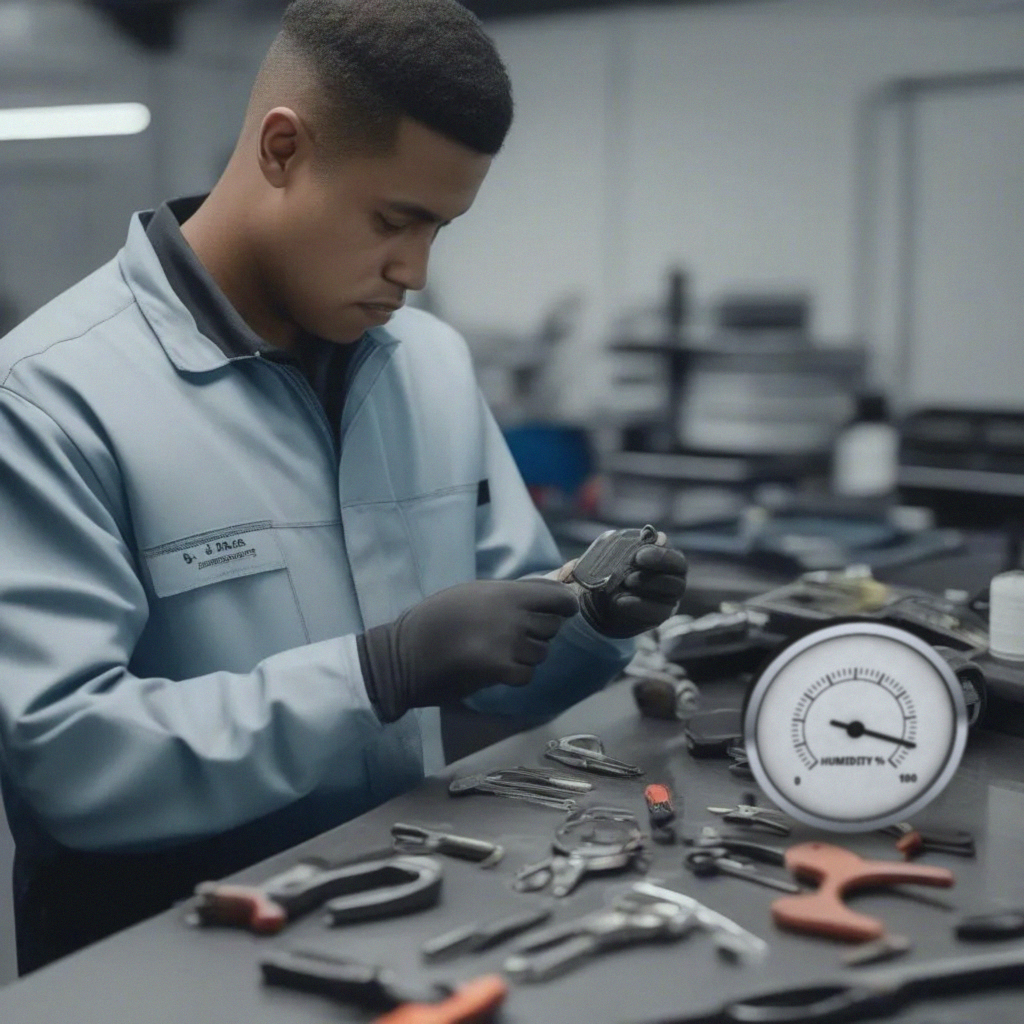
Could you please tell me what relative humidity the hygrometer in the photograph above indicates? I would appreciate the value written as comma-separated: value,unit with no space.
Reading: 90,%
